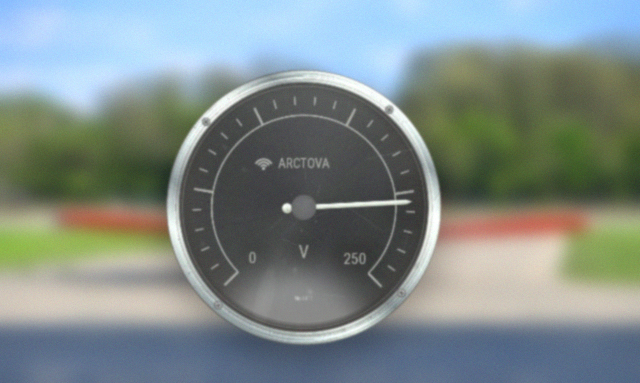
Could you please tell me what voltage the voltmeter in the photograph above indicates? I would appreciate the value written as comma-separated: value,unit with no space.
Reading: 205,V
